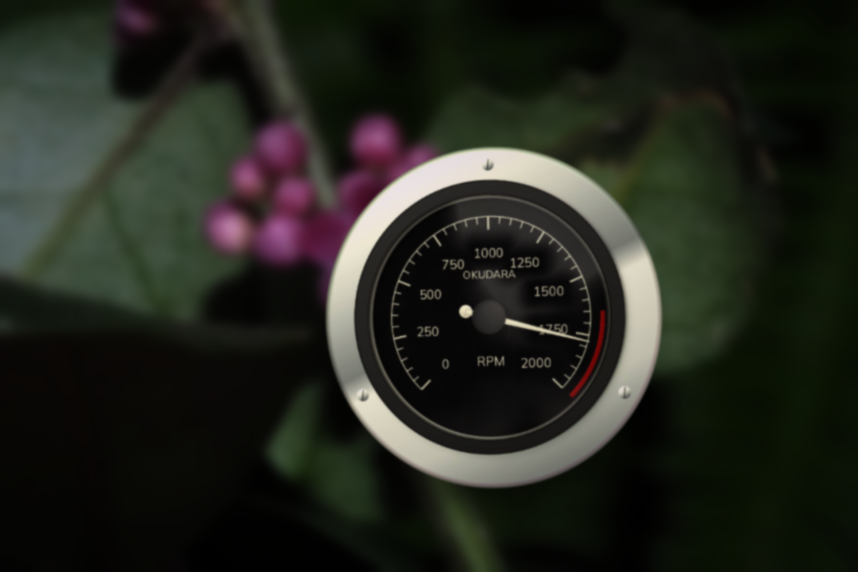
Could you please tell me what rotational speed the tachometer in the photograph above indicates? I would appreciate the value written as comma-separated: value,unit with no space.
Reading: 1775,rpm
